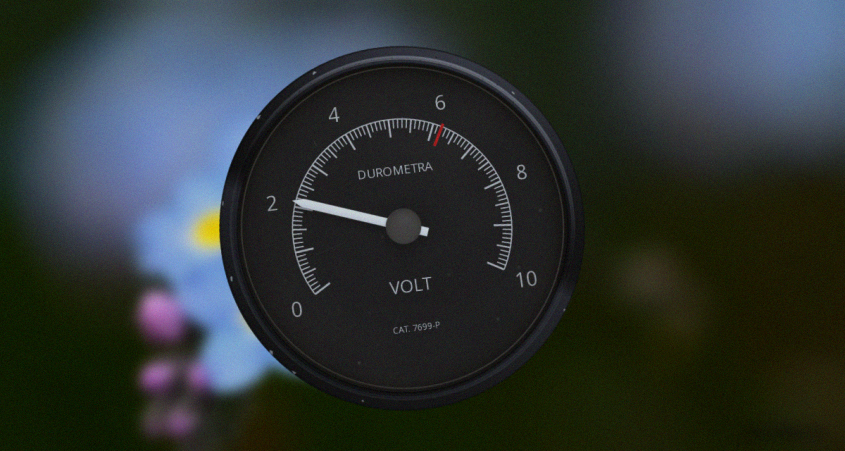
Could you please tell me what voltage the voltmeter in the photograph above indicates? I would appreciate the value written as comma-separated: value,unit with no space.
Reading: 2.1,V
